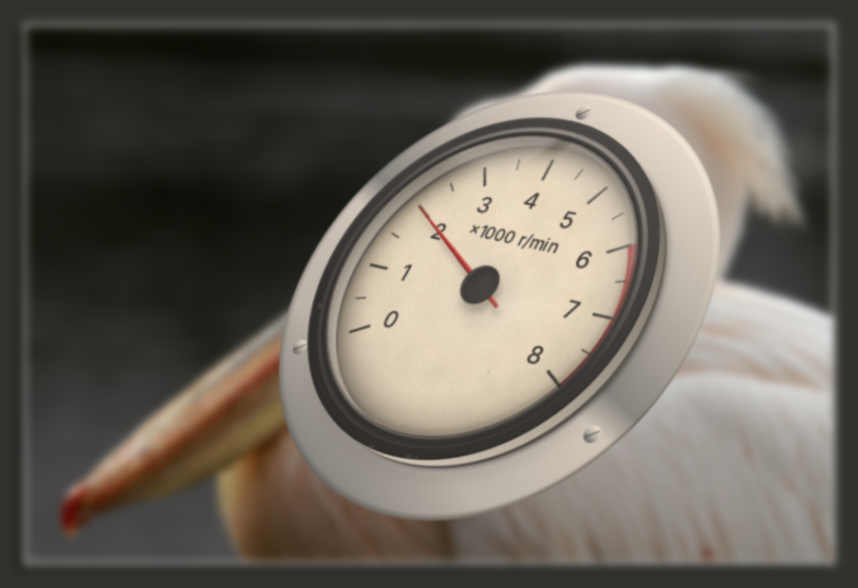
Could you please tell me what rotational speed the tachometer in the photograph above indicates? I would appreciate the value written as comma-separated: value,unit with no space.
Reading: 2000,rpm
